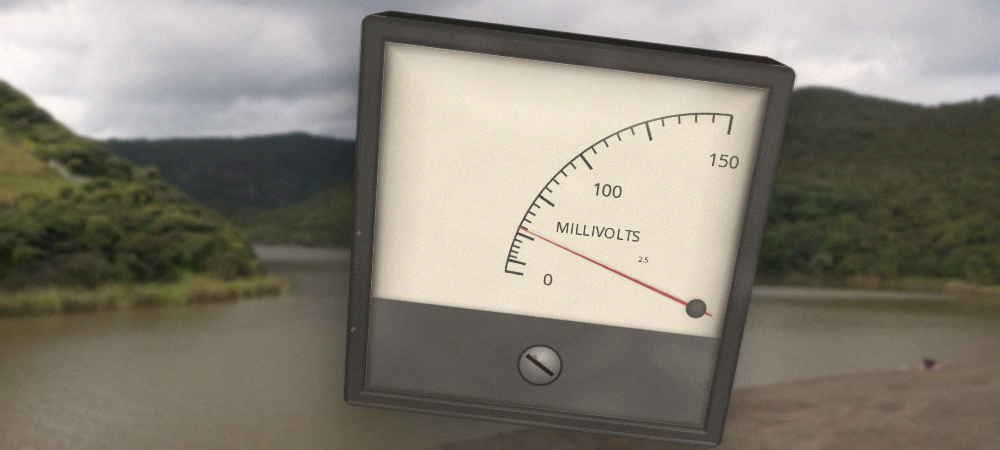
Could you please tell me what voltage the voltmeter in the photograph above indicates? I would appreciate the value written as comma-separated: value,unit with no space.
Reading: 55,mV
